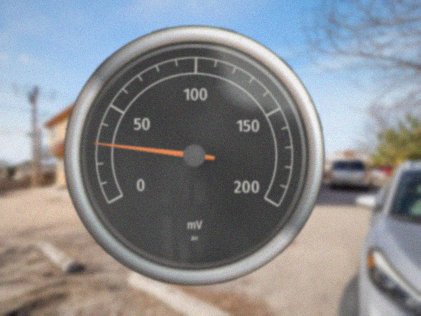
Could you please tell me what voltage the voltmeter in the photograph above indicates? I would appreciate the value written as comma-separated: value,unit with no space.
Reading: 30,mV
